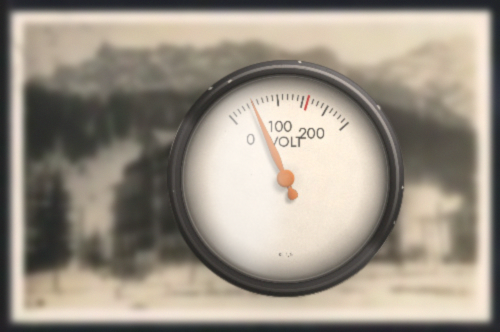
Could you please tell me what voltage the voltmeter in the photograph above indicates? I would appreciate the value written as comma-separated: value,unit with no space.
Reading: 50,V
